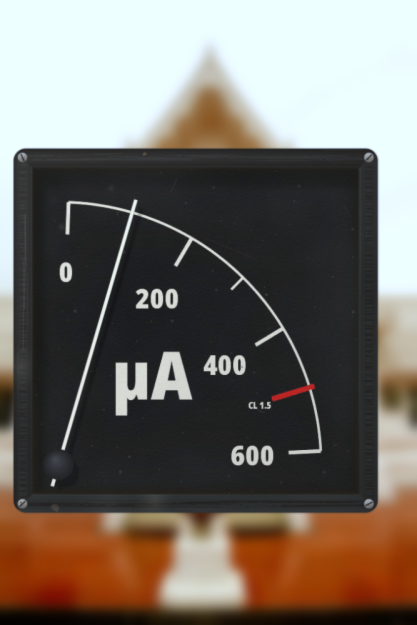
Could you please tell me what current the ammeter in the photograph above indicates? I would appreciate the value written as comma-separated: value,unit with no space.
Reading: 100,µA
